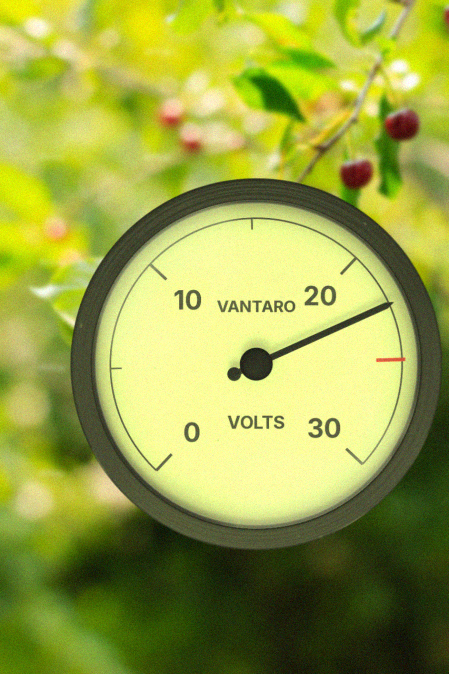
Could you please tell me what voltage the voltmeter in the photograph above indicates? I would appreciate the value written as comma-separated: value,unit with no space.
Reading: 22.5,V
